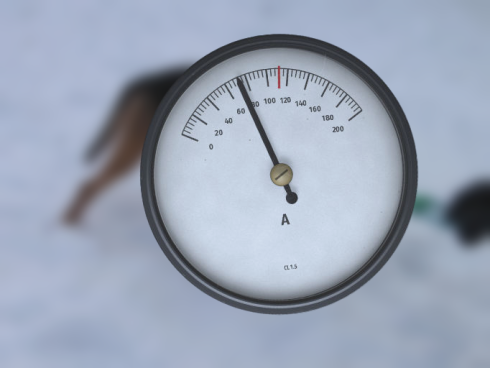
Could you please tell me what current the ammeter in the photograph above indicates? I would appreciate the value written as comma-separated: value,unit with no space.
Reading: 72,A
